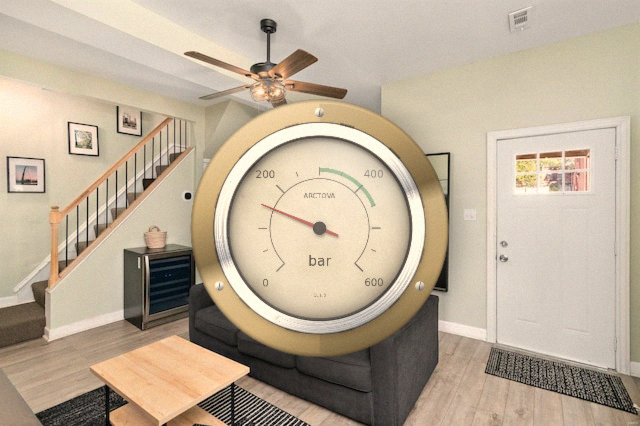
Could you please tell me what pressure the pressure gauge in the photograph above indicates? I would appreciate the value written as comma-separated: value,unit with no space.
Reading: 150,bar
